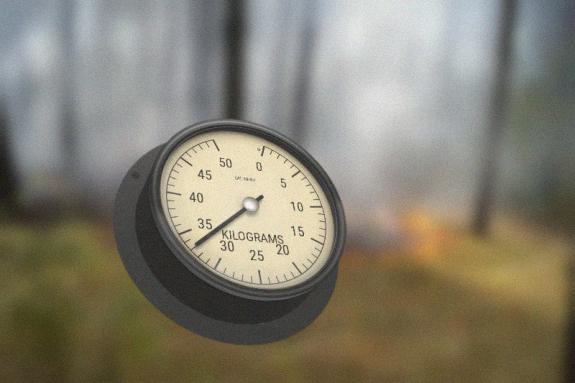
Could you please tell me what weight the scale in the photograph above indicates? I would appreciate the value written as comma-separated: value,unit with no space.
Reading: 33,kg
